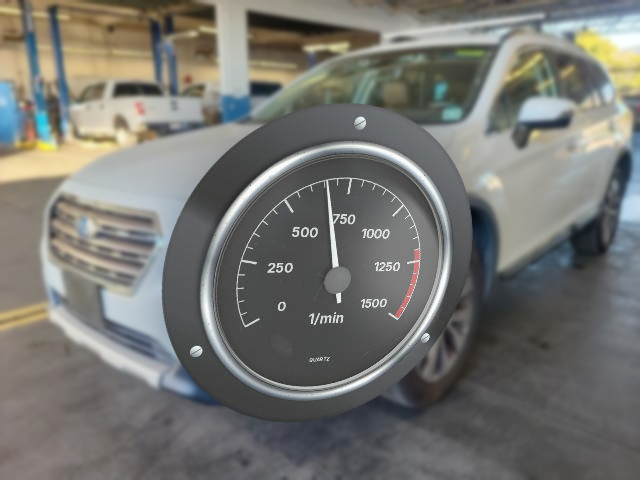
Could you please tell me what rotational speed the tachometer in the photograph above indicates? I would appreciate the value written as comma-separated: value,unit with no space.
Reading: 650,rpm
